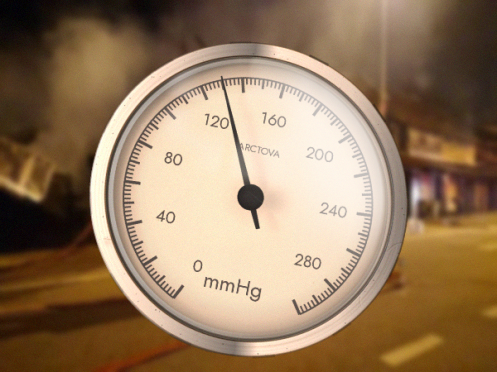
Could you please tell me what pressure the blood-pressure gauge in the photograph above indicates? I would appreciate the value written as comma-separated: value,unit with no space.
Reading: 130,mmHg
